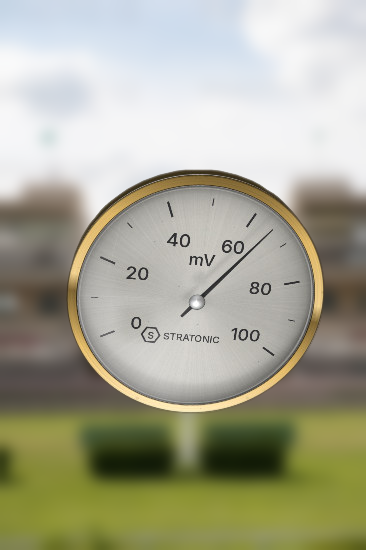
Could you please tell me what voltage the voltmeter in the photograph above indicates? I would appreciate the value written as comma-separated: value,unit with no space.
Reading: 65,mV
